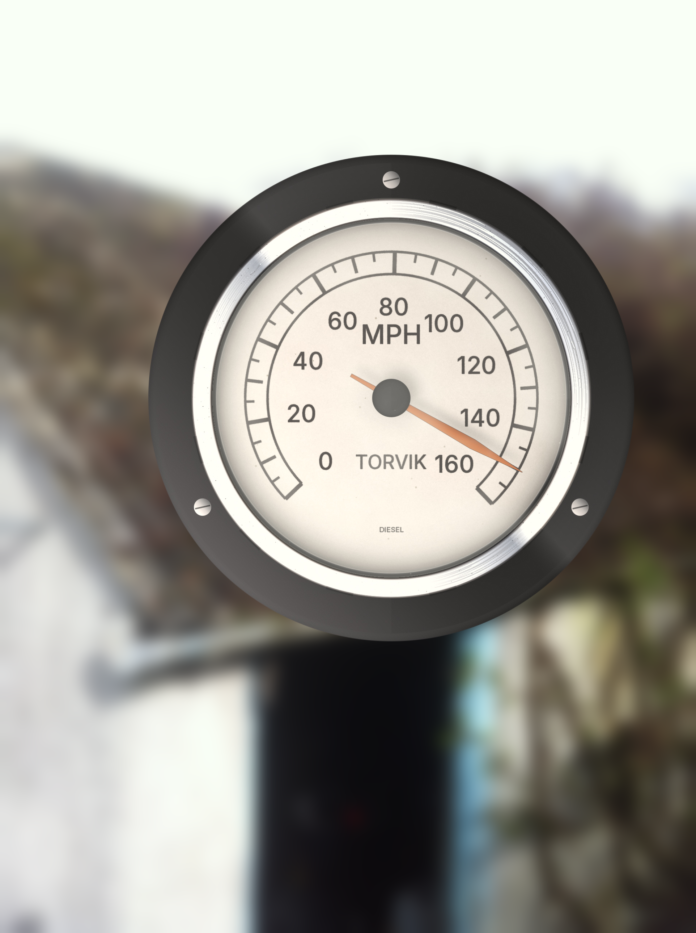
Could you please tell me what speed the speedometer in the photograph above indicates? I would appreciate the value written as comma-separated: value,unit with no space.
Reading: 150,mph
